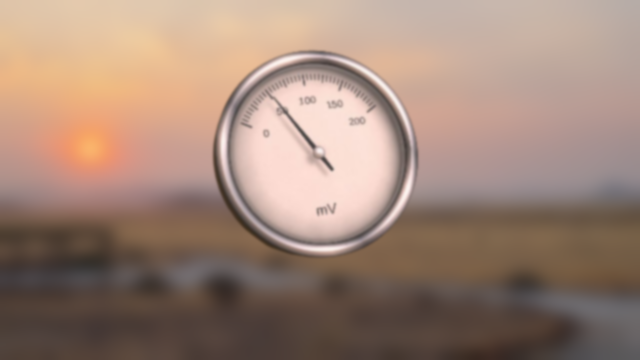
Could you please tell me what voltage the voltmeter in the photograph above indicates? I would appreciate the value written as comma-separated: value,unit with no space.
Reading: 50,mV
